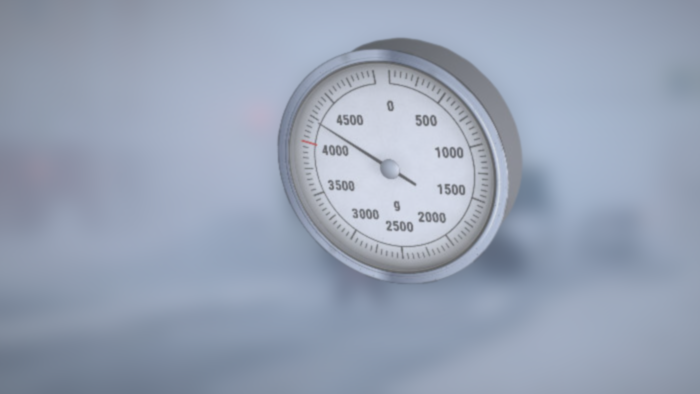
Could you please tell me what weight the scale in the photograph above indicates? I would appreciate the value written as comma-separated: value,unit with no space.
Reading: 4250,g
